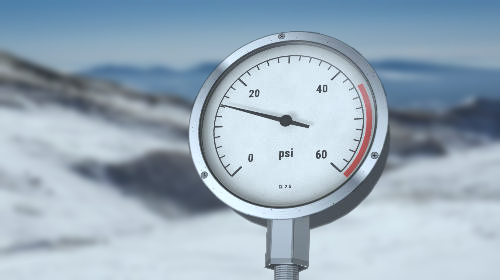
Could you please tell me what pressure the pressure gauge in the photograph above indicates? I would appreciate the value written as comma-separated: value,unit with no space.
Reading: 14,psi
